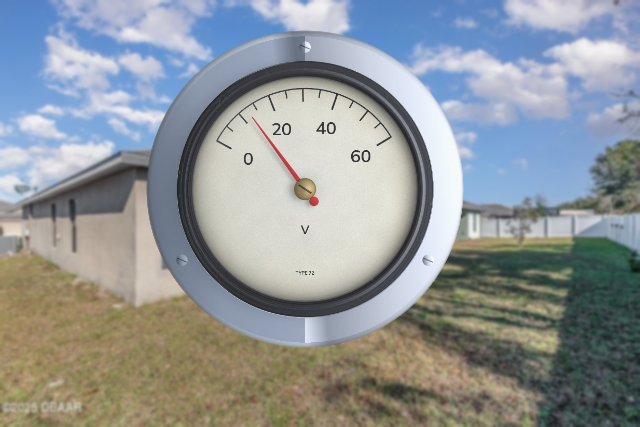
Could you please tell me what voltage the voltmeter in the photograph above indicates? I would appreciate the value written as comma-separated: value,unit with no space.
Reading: 12.5,V
